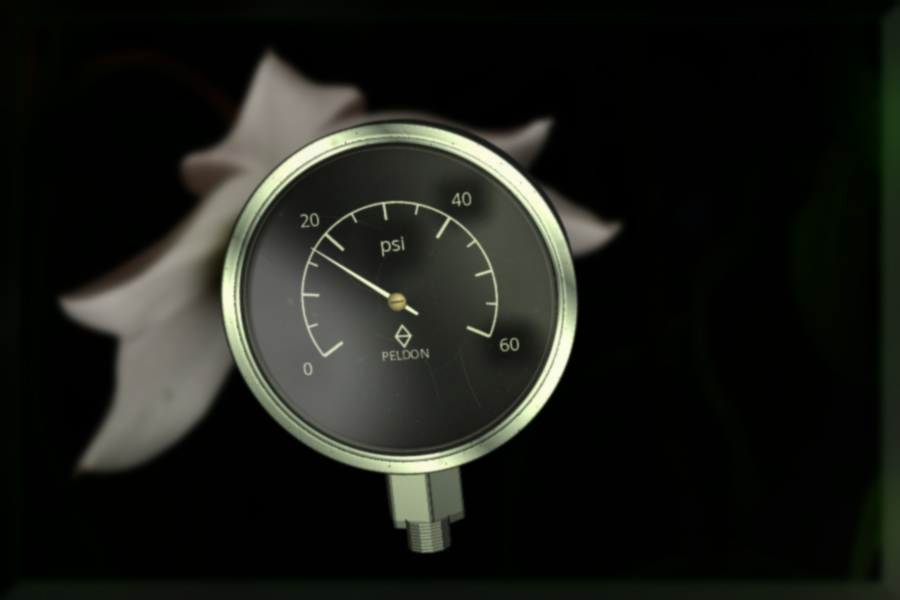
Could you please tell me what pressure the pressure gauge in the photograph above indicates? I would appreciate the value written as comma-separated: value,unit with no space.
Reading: 17.5,psi
